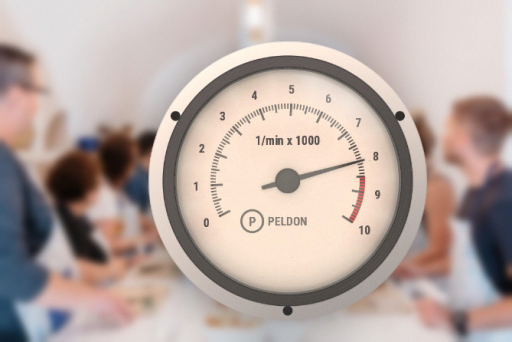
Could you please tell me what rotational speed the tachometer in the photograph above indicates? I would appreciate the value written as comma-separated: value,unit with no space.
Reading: 8000,rpm
